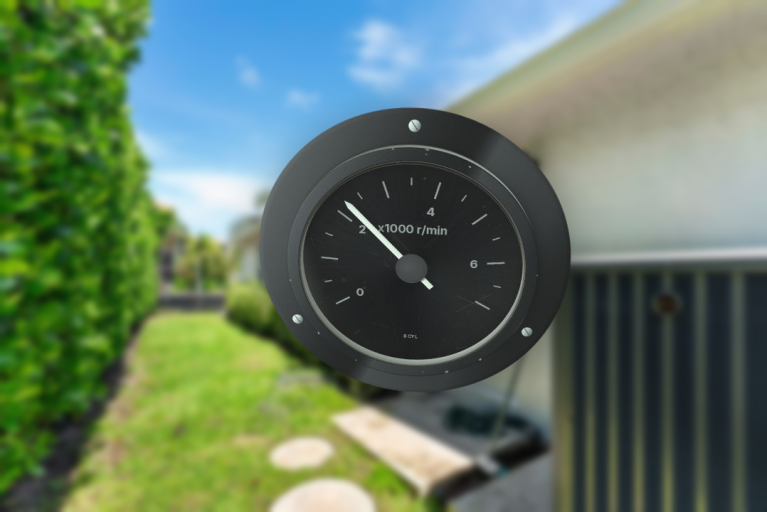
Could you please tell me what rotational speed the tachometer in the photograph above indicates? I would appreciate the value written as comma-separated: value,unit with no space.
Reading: 2250,rpm
